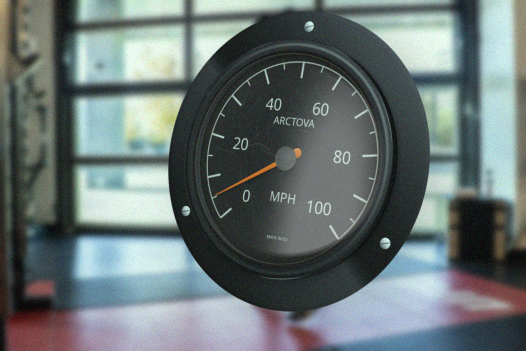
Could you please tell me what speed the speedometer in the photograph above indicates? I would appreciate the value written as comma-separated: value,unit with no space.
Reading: 5,mph
